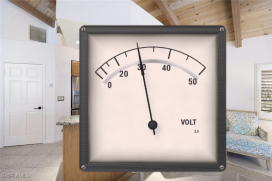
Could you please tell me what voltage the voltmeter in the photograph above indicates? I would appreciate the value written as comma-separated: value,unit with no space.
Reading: 30,V
